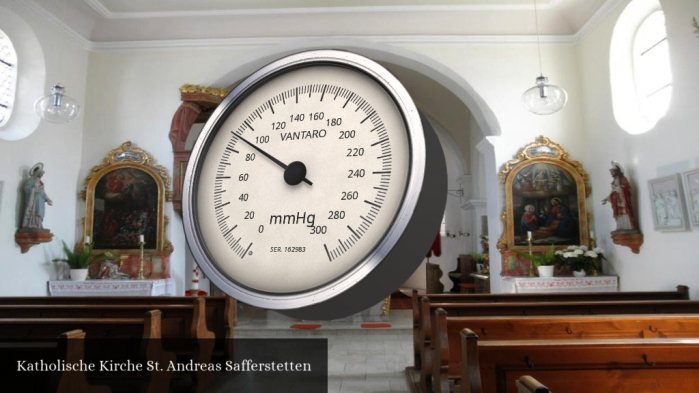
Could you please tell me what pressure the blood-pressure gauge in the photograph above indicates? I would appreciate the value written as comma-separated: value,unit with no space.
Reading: 90,mmHg
